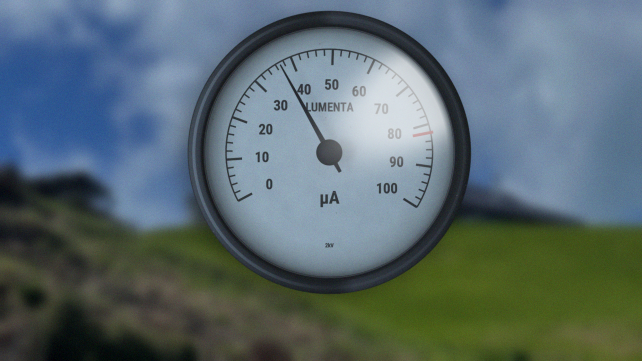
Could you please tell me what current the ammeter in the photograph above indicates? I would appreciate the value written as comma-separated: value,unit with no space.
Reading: 37,µA
